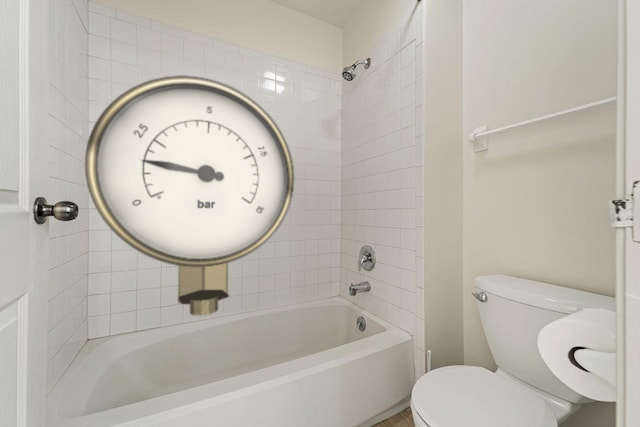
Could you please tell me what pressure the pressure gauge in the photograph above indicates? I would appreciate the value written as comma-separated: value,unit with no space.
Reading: 1.5,bar
